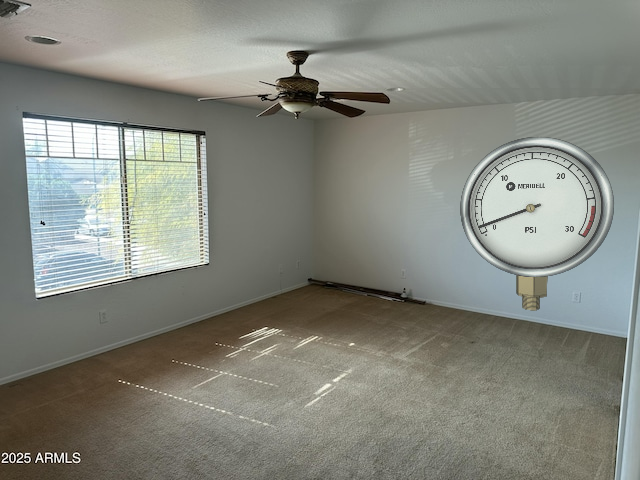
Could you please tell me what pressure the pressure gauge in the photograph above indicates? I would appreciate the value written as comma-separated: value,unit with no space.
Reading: 1,psi
